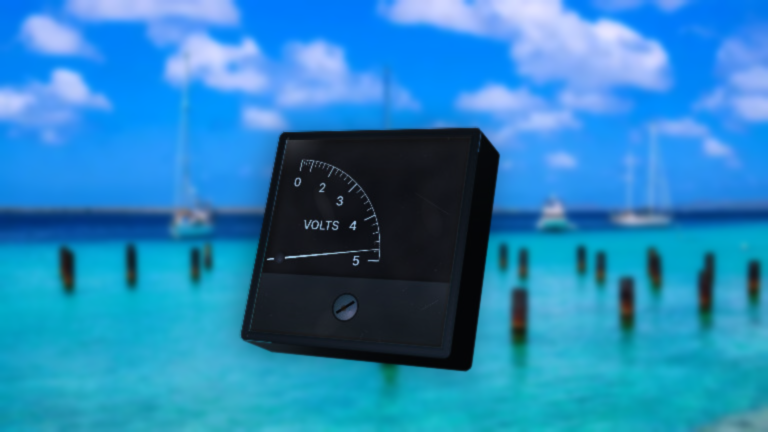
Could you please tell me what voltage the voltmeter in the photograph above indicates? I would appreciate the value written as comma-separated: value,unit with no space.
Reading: 4.8,V
